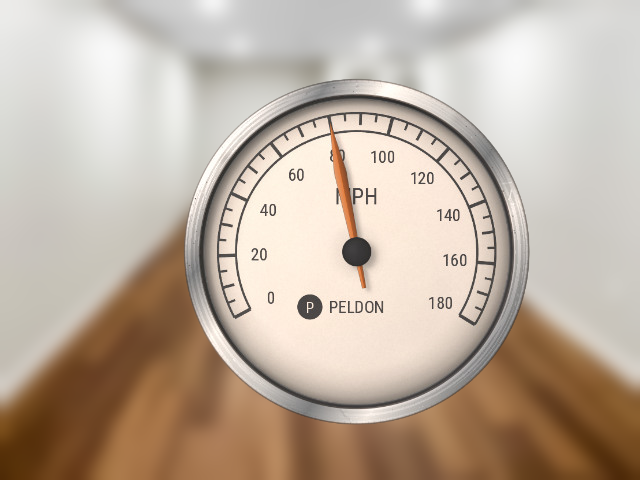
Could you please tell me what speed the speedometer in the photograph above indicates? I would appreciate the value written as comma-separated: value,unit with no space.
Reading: 80,mph
